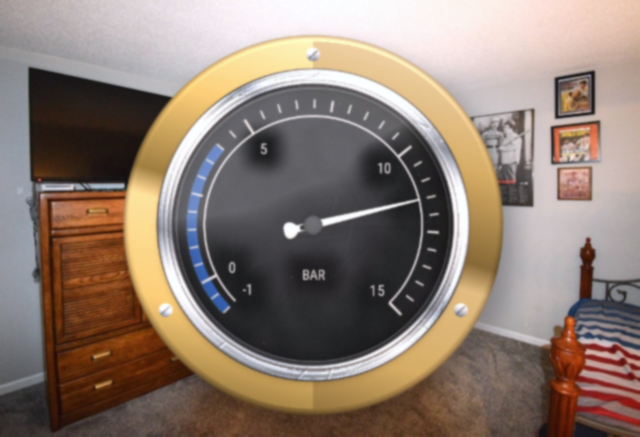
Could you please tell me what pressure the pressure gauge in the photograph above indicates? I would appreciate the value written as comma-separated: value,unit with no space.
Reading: 11.5,bar
